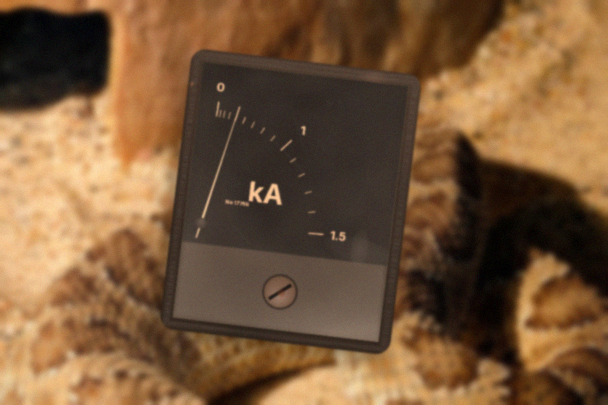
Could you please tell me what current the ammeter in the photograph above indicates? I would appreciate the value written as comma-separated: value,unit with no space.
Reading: 0.5,kA
